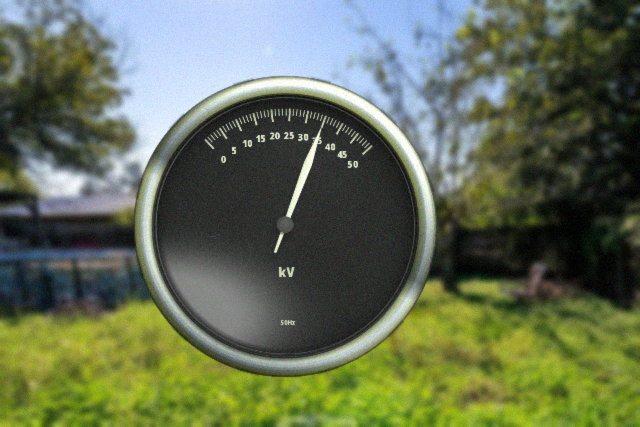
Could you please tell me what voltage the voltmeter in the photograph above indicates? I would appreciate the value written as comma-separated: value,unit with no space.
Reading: 35,kV
